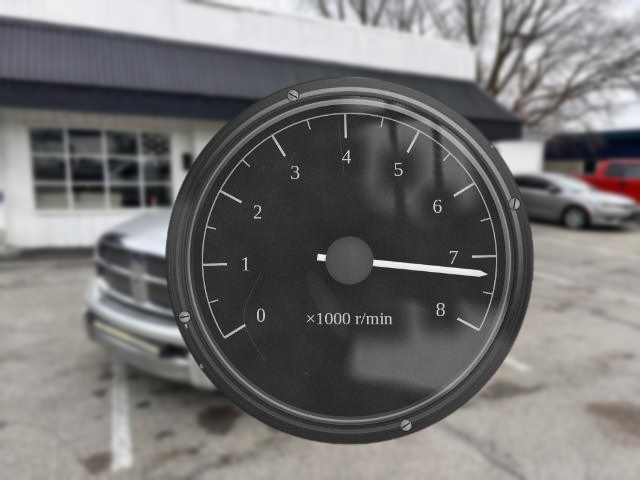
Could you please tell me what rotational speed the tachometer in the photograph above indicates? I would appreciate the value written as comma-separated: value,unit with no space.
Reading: 7250,rpm
